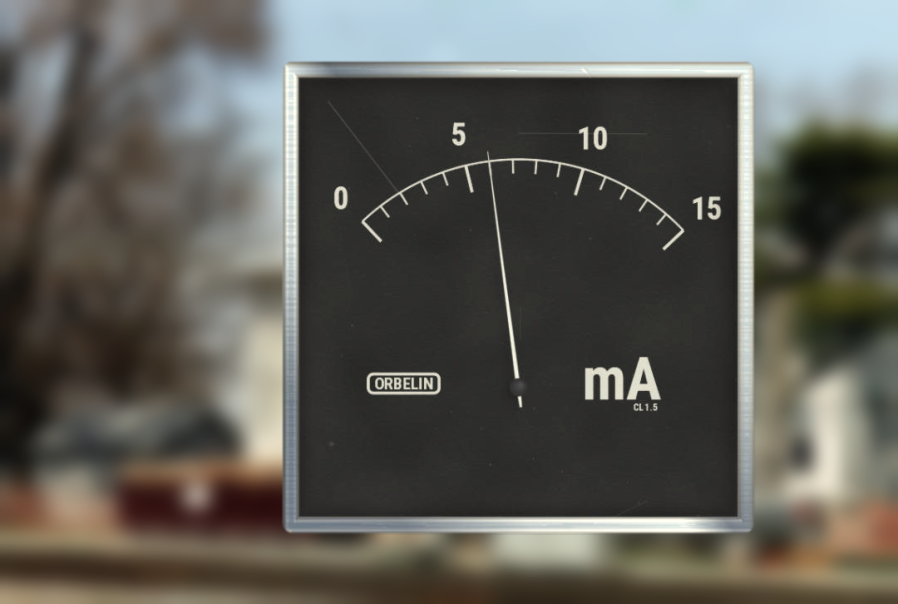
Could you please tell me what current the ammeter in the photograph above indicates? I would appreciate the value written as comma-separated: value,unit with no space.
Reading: 6,mA
